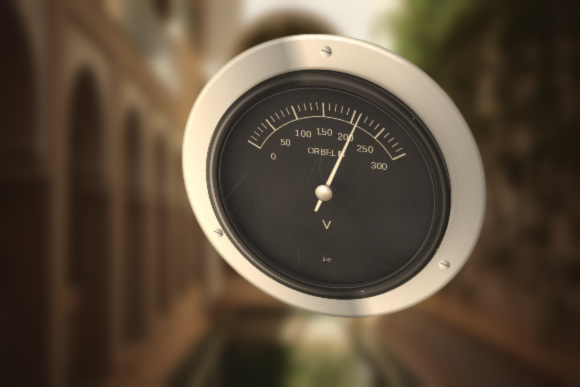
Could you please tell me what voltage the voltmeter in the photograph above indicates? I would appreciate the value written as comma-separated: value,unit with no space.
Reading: 210,V
